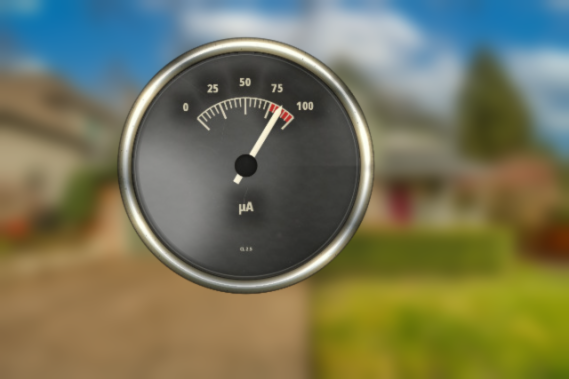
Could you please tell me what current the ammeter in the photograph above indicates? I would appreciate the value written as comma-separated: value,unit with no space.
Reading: 85,µA
